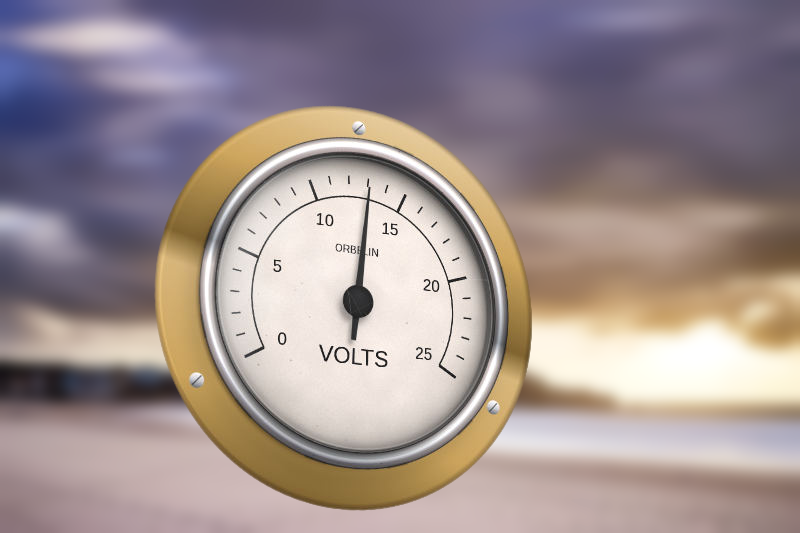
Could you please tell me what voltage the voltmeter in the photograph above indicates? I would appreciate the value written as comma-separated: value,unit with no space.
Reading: 13,V
